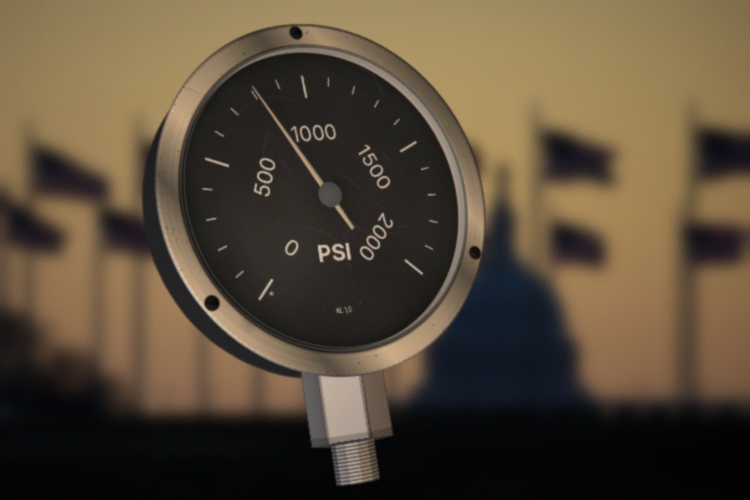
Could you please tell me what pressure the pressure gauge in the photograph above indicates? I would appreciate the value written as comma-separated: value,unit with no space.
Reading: 800,psi
